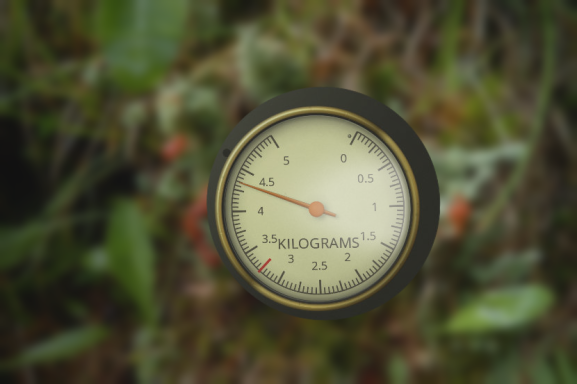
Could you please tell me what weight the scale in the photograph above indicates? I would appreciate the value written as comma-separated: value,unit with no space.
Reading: 4.35,kg
